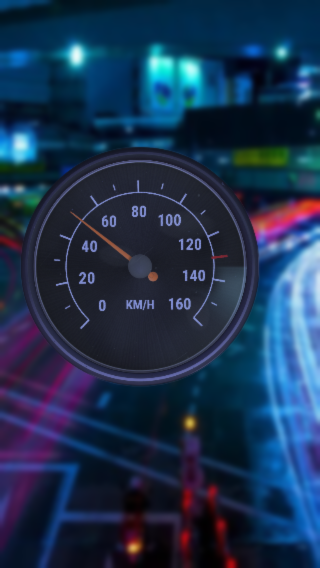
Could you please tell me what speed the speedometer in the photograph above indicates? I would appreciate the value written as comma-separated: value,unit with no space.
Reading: 50,km/h
